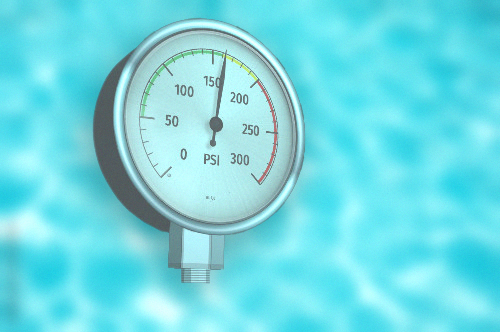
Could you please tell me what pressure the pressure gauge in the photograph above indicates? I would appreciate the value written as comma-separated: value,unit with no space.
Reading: 160,psi
